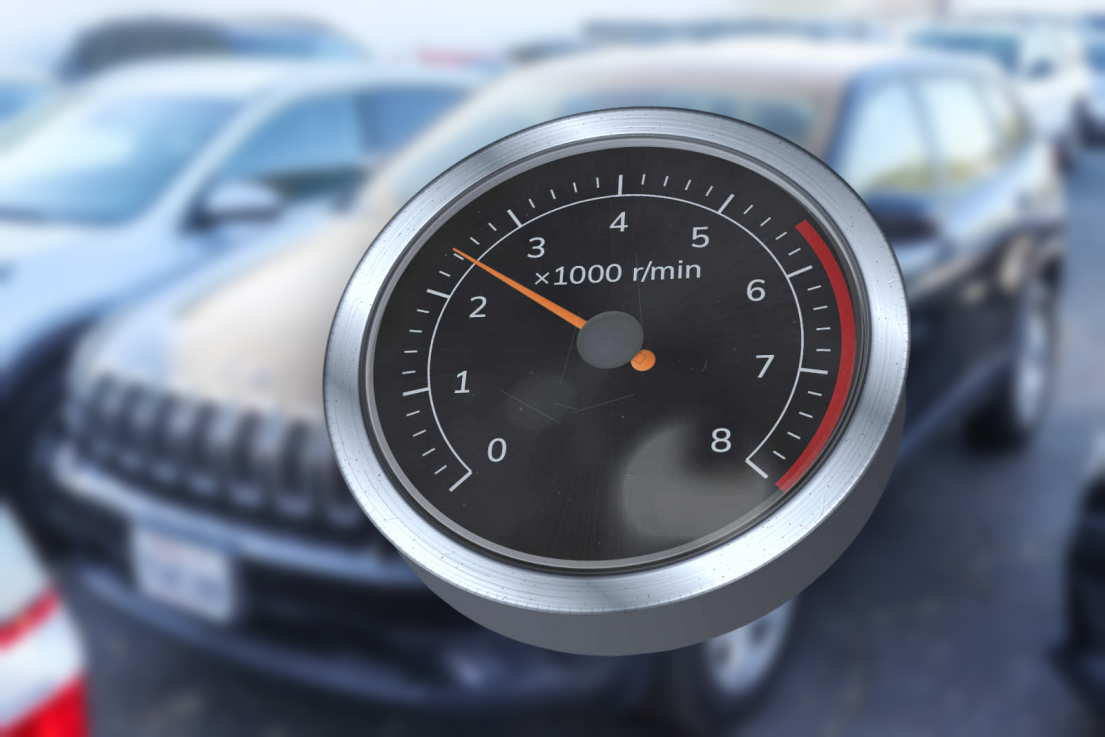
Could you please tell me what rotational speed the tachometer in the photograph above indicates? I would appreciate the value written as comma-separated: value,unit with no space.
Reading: 2400,rpm
